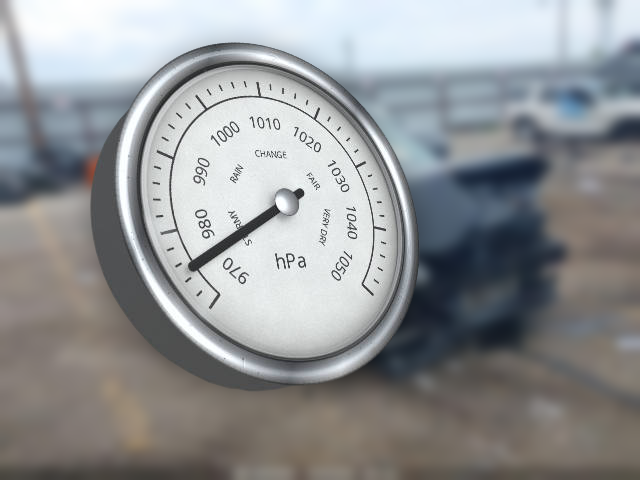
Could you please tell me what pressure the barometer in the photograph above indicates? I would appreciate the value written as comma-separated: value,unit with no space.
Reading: 975,hPa
